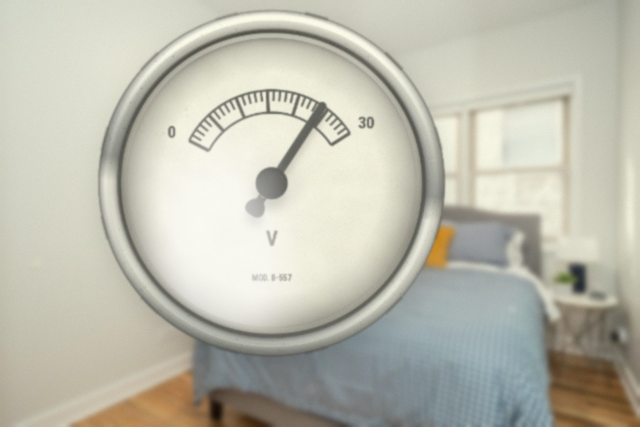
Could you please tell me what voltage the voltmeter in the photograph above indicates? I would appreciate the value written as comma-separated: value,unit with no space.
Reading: 24,V
